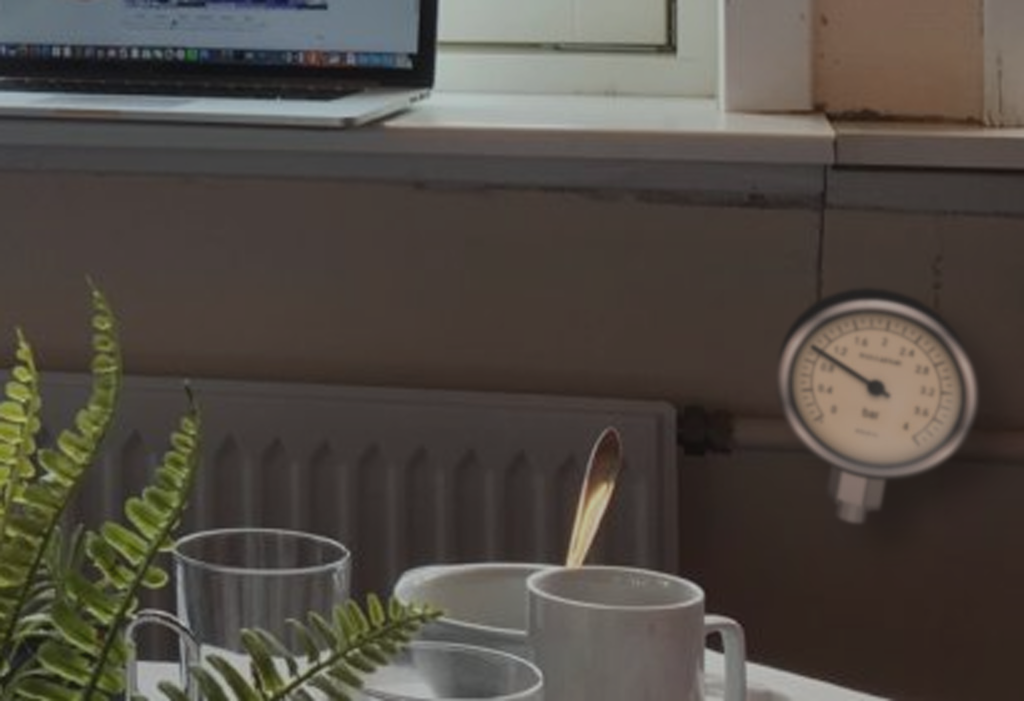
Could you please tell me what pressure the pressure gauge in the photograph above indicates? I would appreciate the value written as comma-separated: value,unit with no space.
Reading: 1,bar
